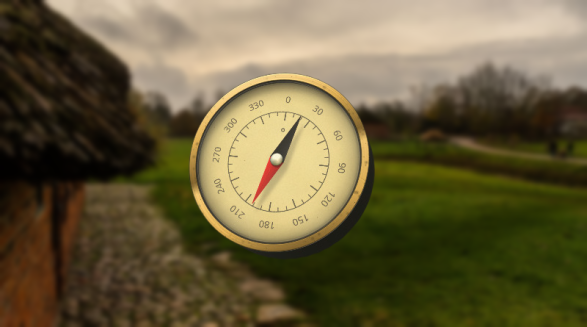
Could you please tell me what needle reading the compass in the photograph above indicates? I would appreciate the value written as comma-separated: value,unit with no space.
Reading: 200,°
